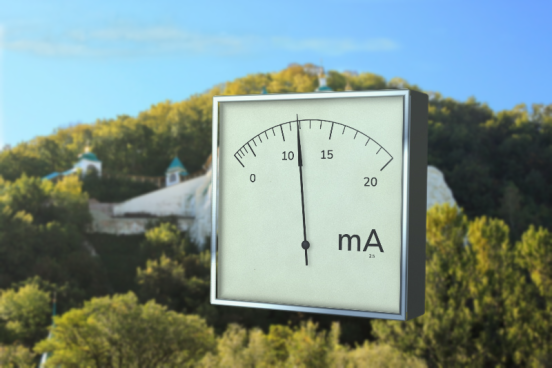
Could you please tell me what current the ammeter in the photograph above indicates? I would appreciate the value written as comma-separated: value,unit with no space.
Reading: 12,mA
